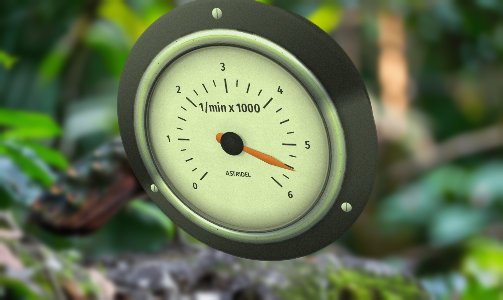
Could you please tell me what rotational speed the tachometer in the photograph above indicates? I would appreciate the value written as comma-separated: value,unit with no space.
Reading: 5500,rpm
